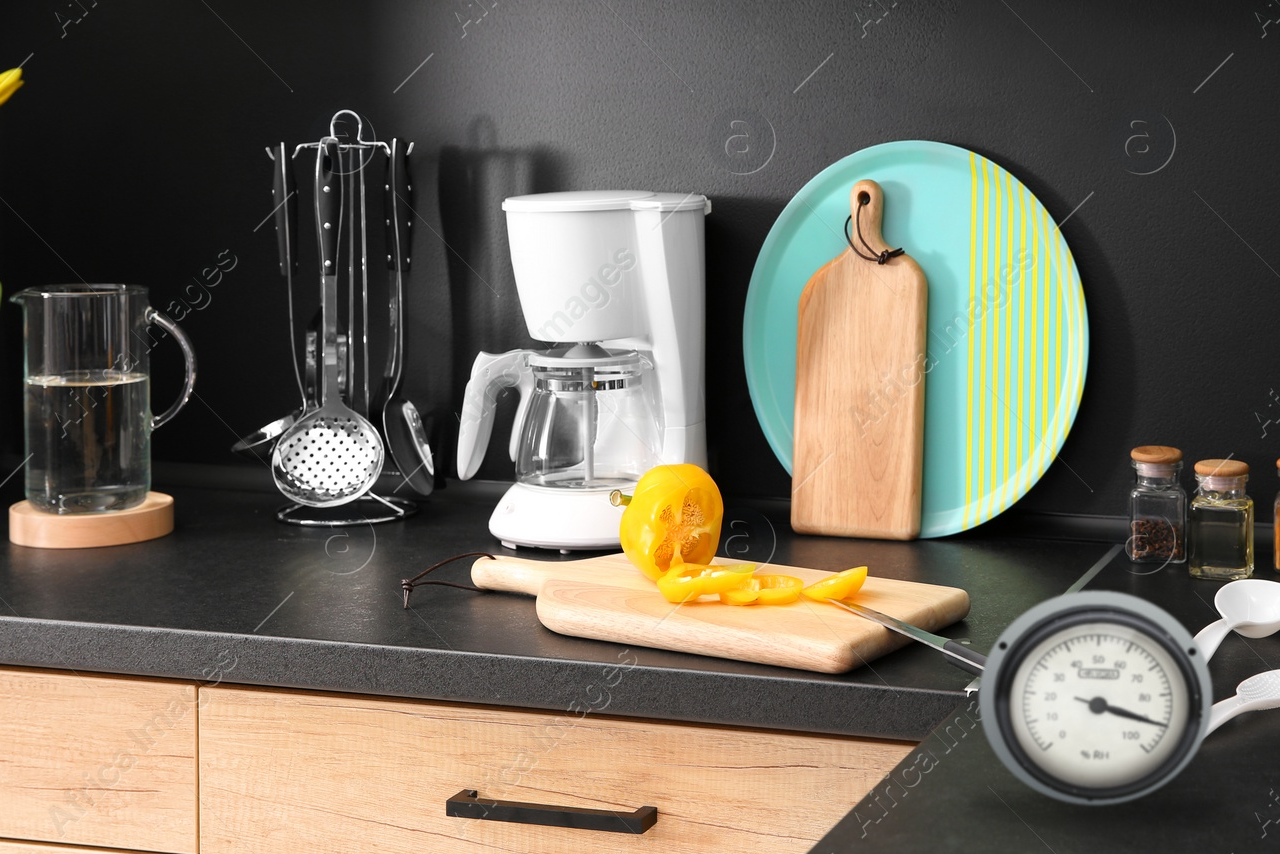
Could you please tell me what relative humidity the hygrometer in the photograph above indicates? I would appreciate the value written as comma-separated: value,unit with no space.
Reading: 90,%
